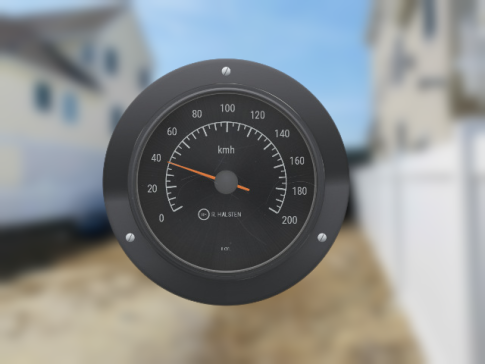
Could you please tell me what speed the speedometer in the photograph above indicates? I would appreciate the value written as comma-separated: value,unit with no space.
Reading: 40,km/h
